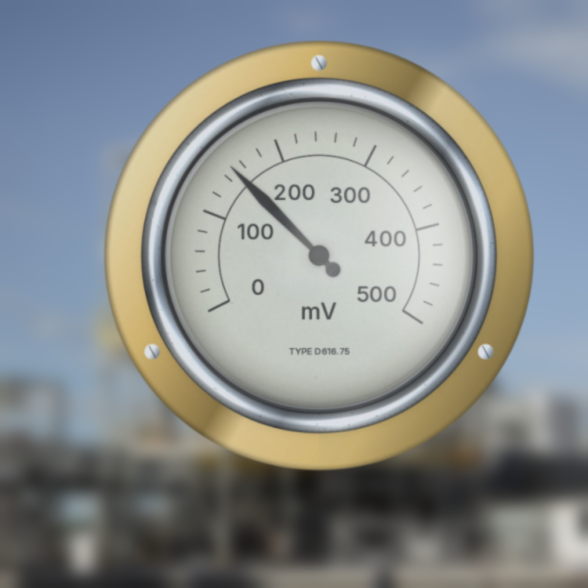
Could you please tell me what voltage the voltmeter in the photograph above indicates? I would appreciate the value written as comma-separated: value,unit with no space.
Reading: 150,mV
